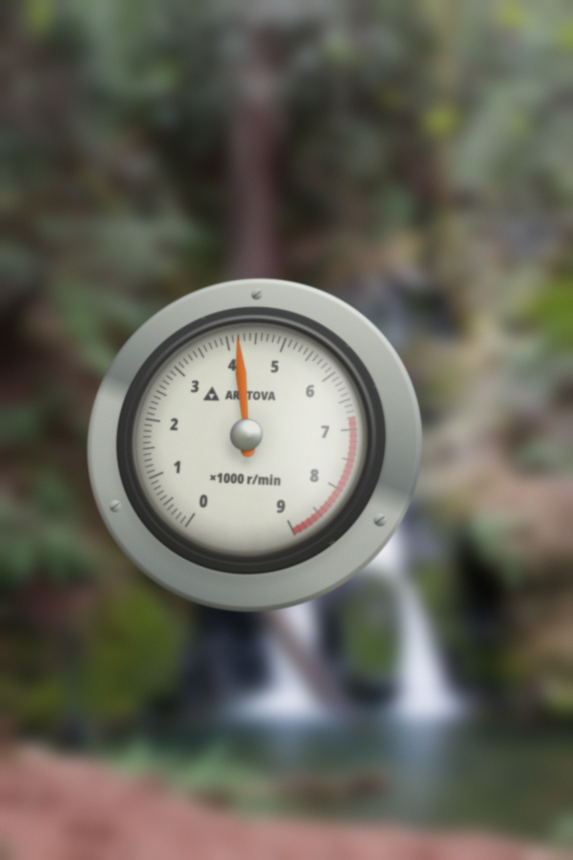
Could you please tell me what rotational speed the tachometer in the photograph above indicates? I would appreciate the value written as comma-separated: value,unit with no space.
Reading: 4200,rpm
